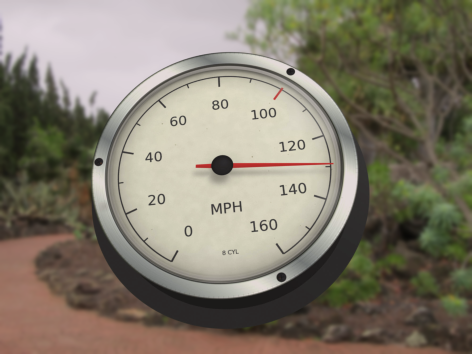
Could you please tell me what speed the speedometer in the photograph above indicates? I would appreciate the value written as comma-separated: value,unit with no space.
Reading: 130,mph
